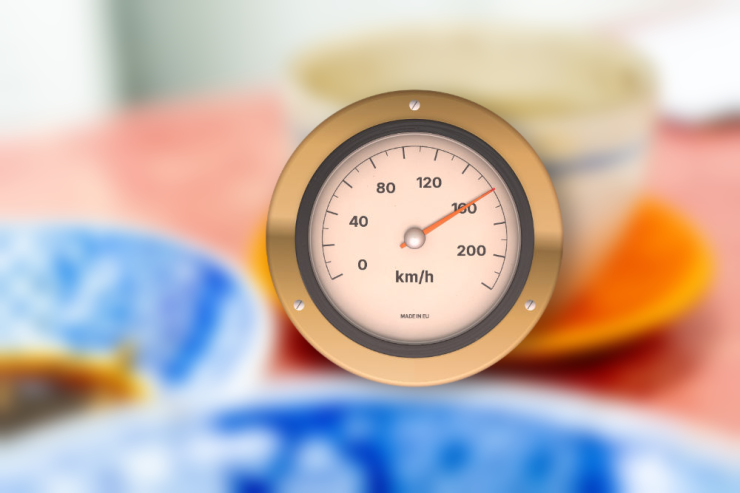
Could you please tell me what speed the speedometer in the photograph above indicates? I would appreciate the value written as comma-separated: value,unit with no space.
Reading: 160,km/h
